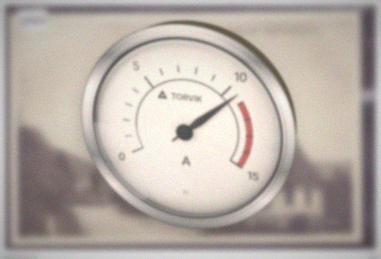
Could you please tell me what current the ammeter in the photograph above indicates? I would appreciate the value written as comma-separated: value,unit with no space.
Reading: 10.5,A
